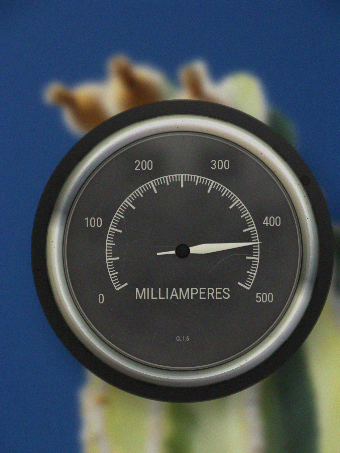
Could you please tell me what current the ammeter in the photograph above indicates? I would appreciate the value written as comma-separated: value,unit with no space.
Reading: 425,mA
